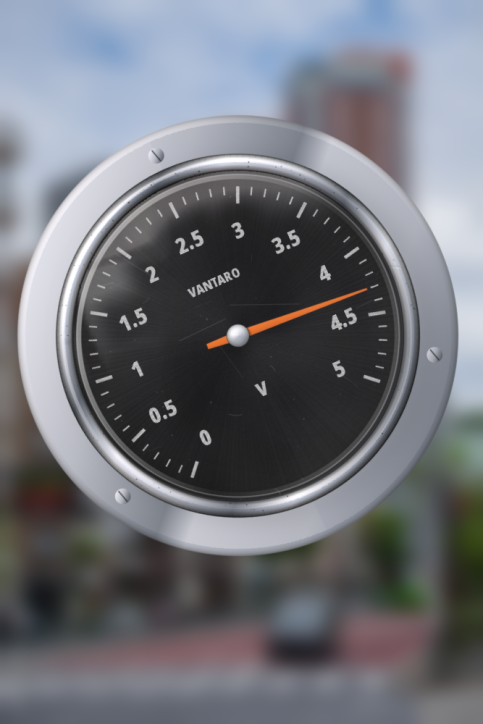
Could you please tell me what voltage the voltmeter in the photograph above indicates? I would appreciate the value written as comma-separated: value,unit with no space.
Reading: 4.3,V
